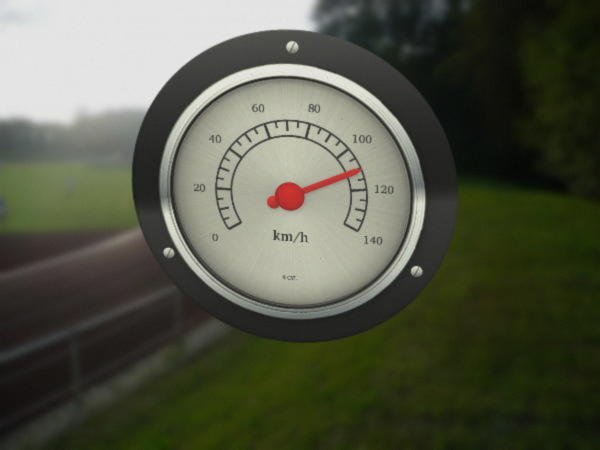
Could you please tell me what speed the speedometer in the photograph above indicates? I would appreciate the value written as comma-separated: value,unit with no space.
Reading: 110,km/h
